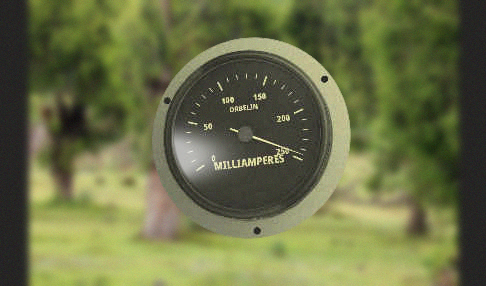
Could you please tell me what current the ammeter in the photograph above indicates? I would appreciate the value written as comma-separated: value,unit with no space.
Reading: 245,mA
